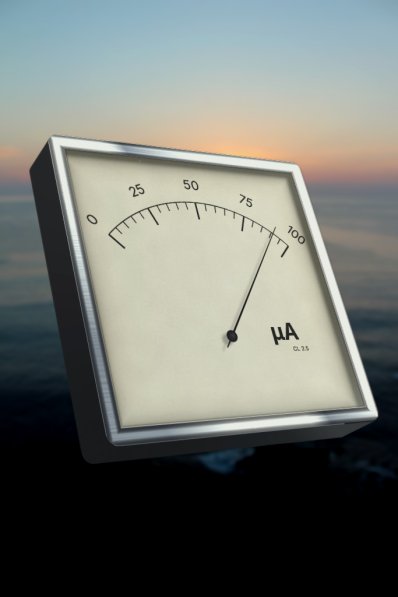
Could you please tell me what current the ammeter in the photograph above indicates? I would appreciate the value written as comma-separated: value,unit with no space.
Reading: 90,µA
